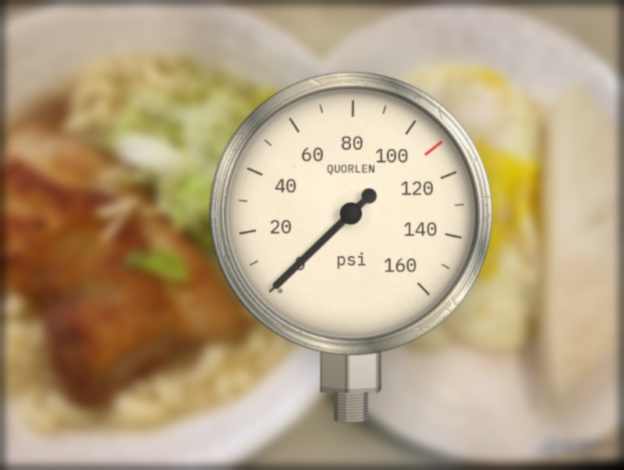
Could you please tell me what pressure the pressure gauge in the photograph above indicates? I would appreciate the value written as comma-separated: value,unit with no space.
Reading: 0,psi
